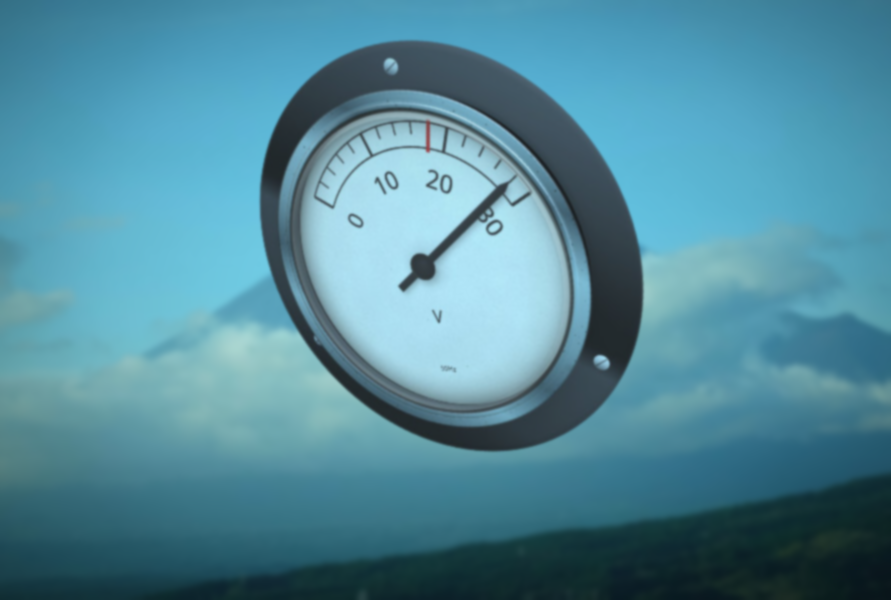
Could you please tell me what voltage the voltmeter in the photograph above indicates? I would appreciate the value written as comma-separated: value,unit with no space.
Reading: 28,V
